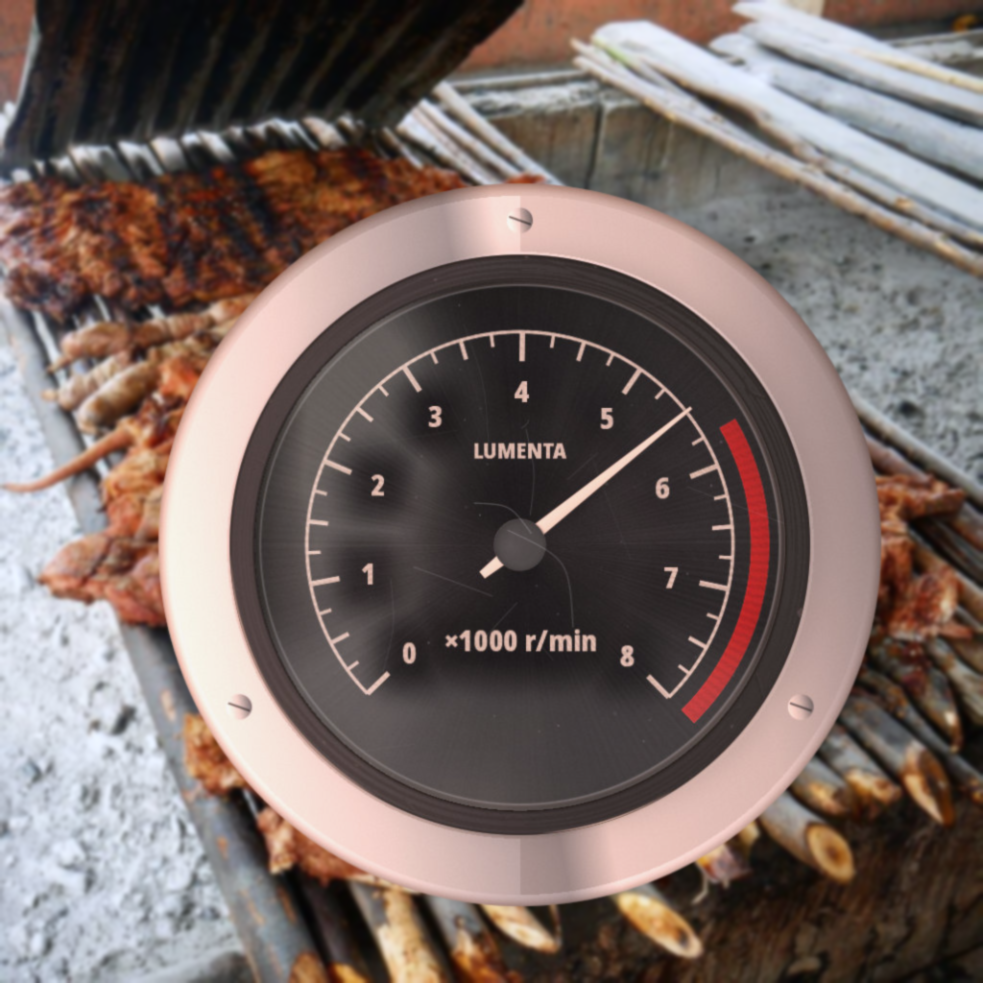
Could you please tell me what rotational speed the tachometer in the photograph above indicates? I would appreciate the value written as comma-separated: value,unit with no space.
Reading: 5500,rpm
